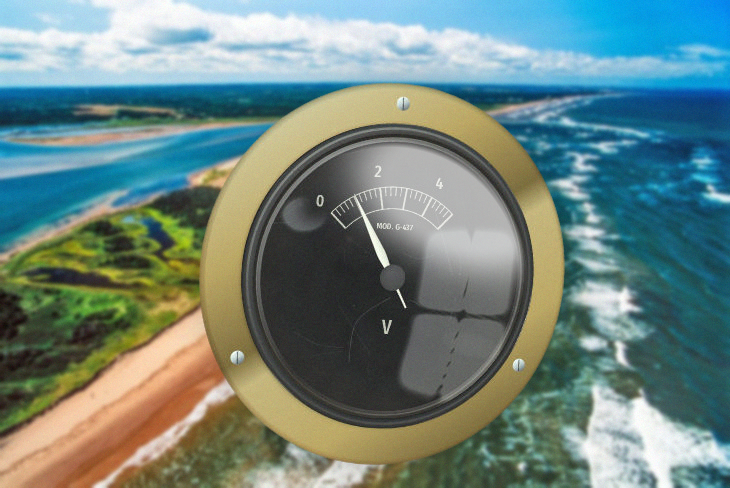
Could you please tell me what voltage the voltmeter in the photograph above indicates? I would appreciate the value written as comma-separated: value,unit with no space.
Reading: 1,V
